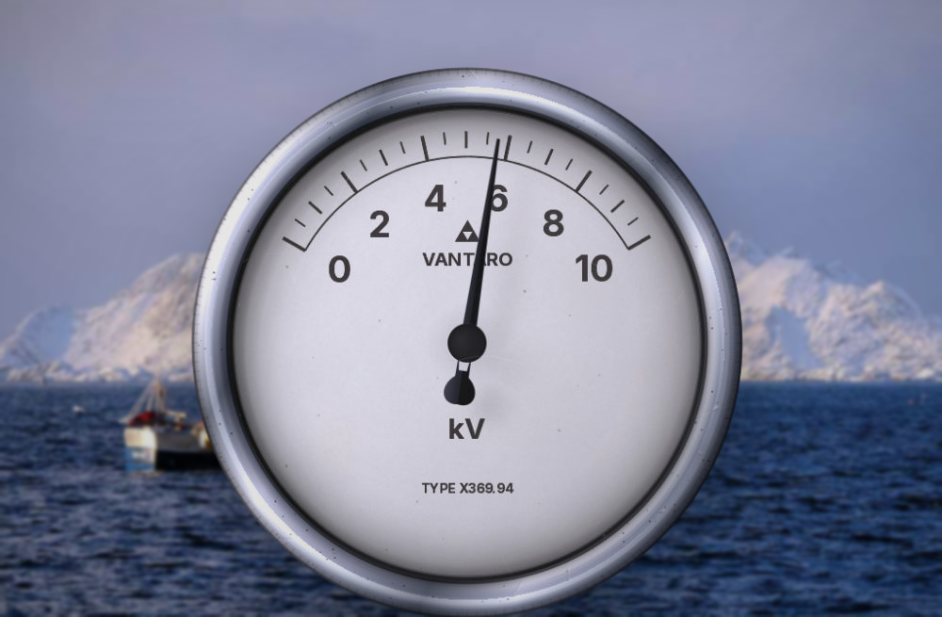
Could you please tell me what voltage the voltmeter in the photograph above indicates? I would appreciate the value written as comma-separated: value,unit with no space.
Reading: 5.75,kV
